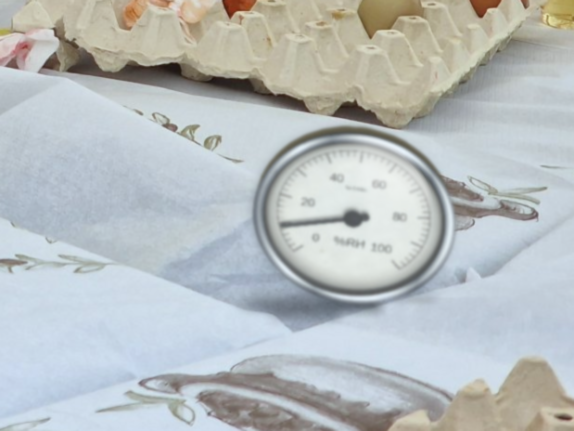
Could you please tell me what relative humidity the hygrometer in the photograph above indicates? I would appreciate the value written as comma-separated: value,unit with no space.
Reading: 10,%
